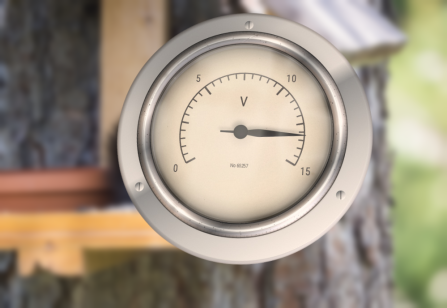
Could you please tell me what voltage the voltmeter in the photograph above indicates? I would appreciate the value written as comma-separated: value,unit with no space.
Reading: 13.25,V
